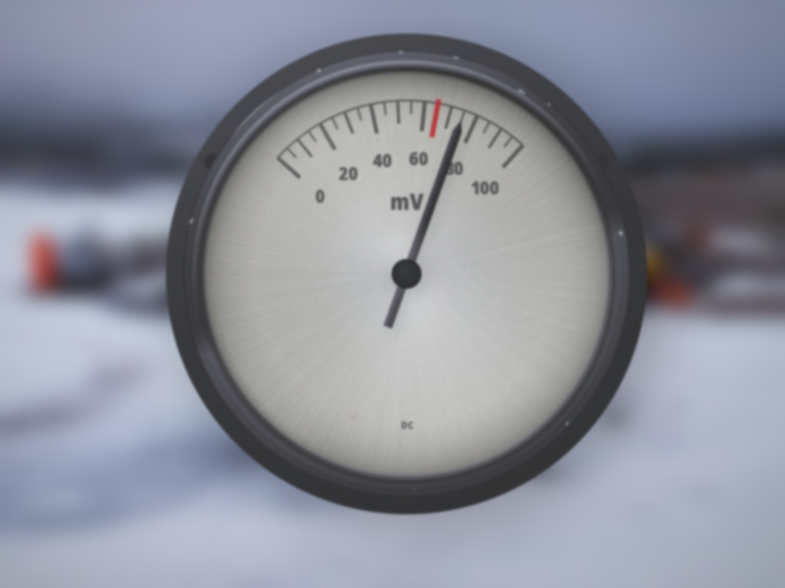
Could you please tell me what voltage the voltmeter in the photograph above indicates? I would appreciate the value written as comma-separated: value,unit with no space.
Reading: 75,mV
